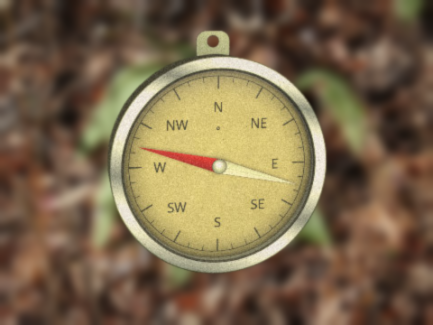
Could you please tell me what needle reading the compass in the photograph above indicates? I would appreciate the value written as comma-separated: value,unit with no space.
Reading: 285,°
